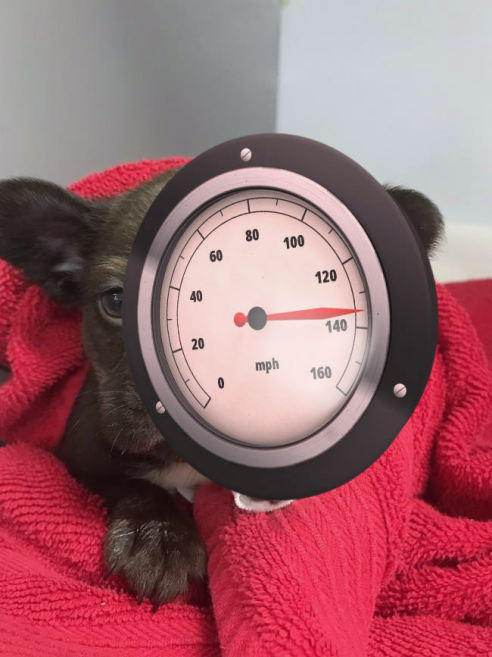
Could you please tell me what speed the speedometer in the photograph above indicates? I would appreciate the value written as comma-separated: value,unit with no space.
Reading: 135,mph
